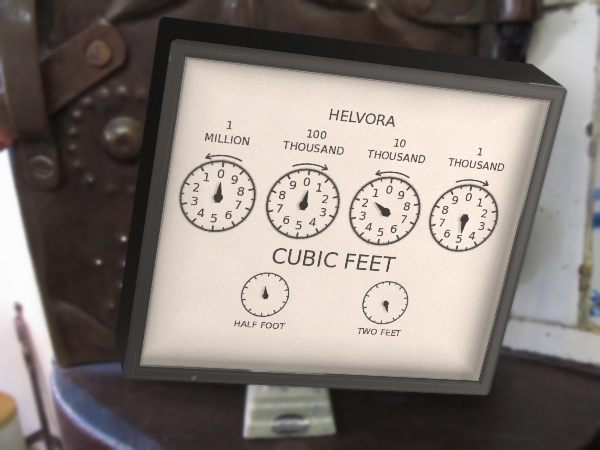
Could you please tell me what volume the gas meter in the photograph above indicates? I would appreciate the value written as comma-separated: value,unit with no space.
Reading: 1500,ft³
